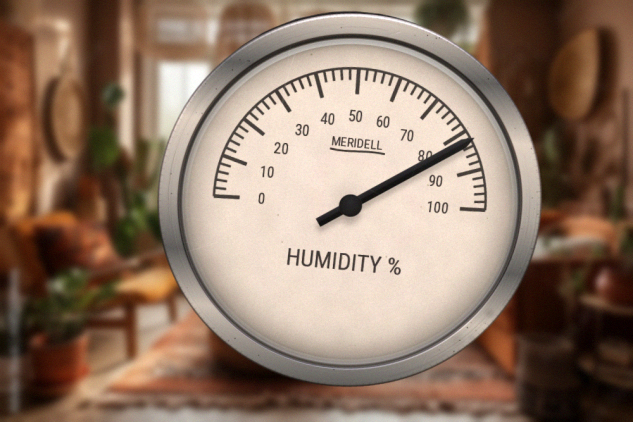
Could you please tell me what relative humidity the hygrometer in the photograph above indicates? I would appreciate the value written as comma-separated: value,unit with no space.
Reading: 82,%
